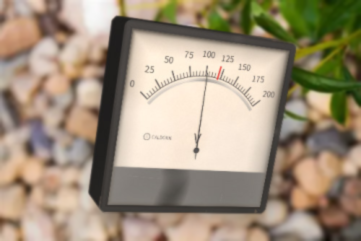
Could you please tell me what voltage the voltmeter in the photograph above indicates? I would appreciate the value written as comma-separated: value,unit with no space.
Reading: 100,V
